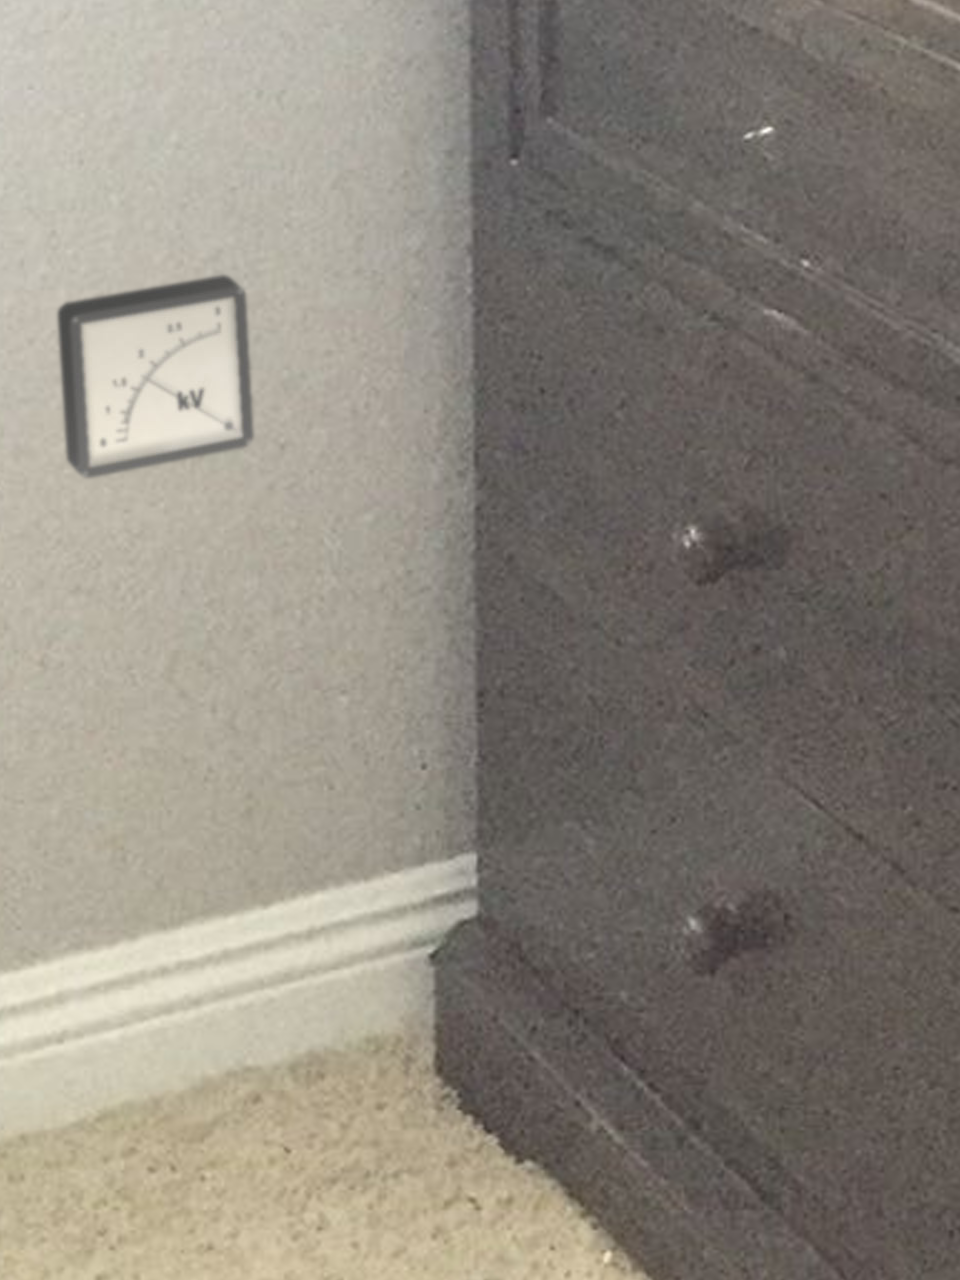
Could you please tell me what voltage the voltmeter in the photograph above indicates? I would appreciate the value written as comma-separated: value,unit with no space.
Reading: 1.75,kV
